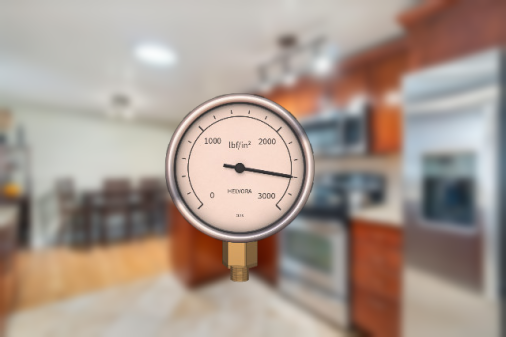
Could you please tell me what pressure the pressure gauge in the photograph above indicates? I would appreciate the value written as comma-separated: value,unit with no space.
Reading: 2600,psi
